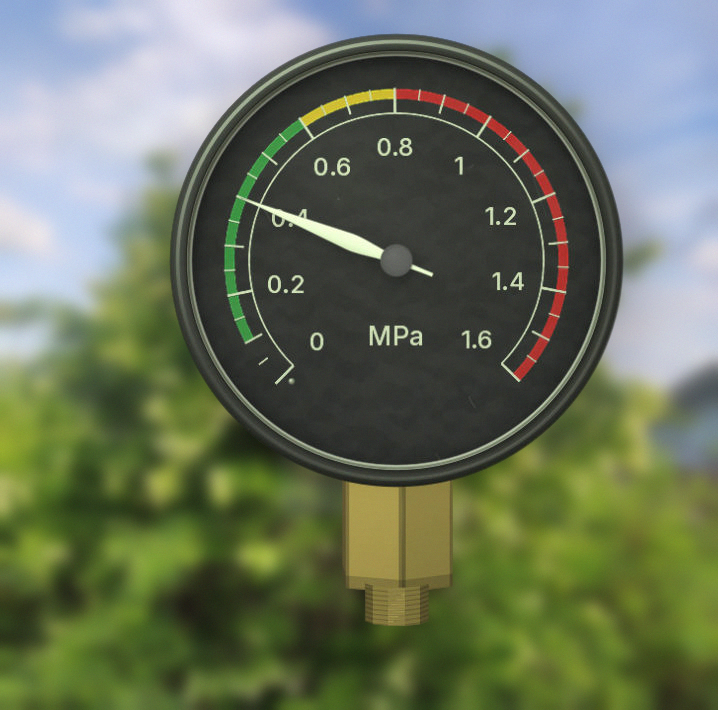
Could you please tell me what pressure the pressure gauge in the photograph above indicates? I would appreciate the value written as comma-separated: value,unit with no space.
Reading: 0.4,MPa
